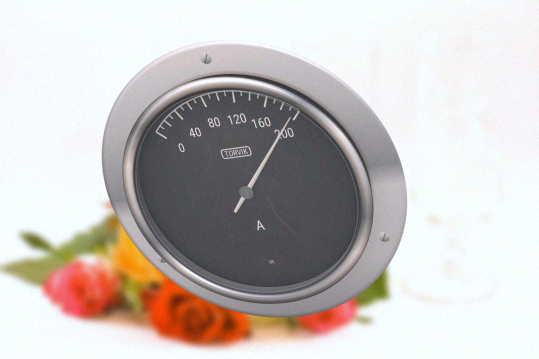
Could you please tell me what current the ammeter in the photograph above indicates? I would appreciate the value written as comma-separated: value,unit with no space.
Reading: 195,A
